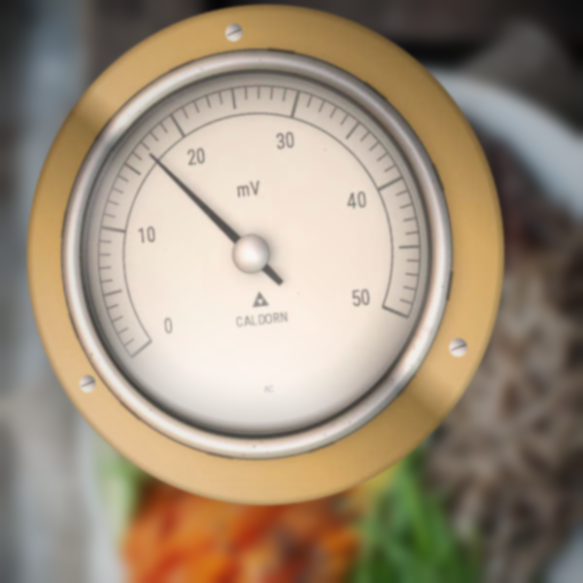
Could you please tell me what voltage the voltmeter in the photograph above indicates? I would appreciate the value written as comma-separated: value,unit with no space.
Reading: 17,mV
